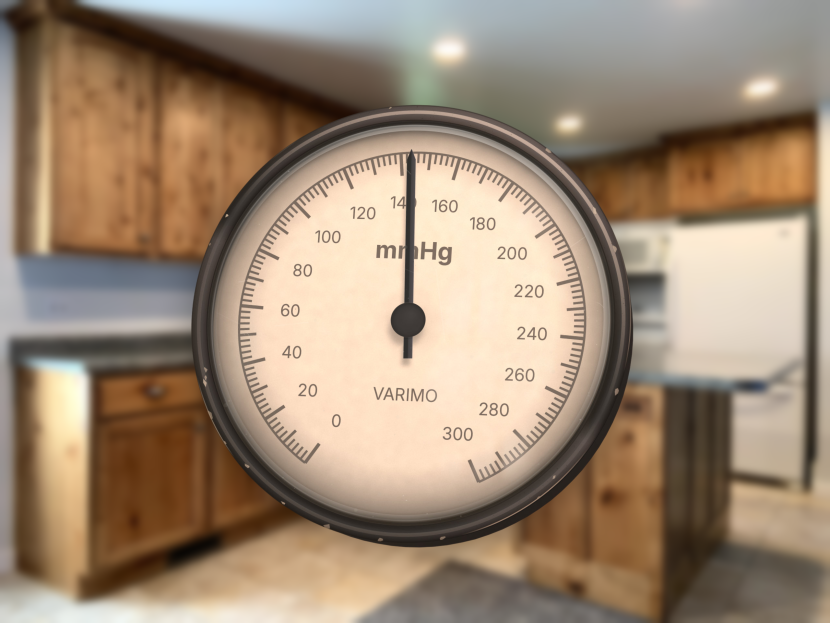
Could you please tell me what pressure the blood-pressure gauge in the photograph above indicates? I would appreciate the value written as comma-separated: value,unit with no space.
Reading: 144,mmHg
